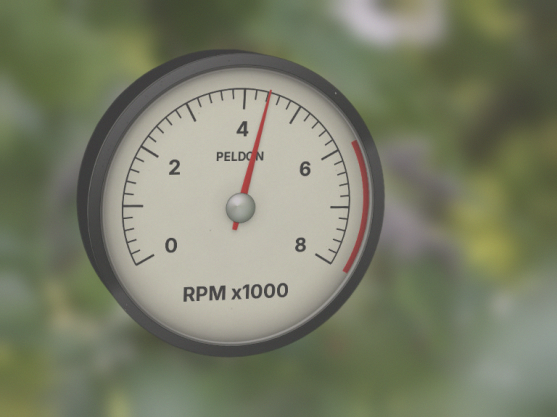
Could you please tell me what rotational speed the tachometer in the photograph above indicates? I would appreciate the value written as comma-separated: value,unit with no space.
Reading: 4400,rpm
